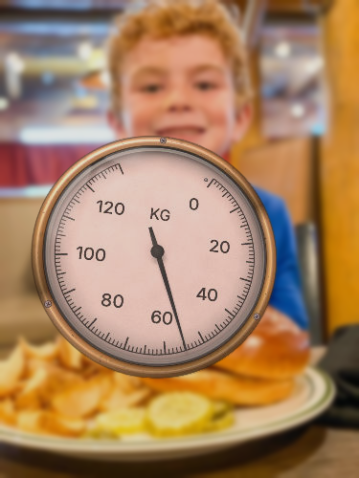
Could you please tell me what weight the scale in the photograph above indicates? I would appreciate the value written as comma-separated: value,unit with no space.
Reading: 55,kg
